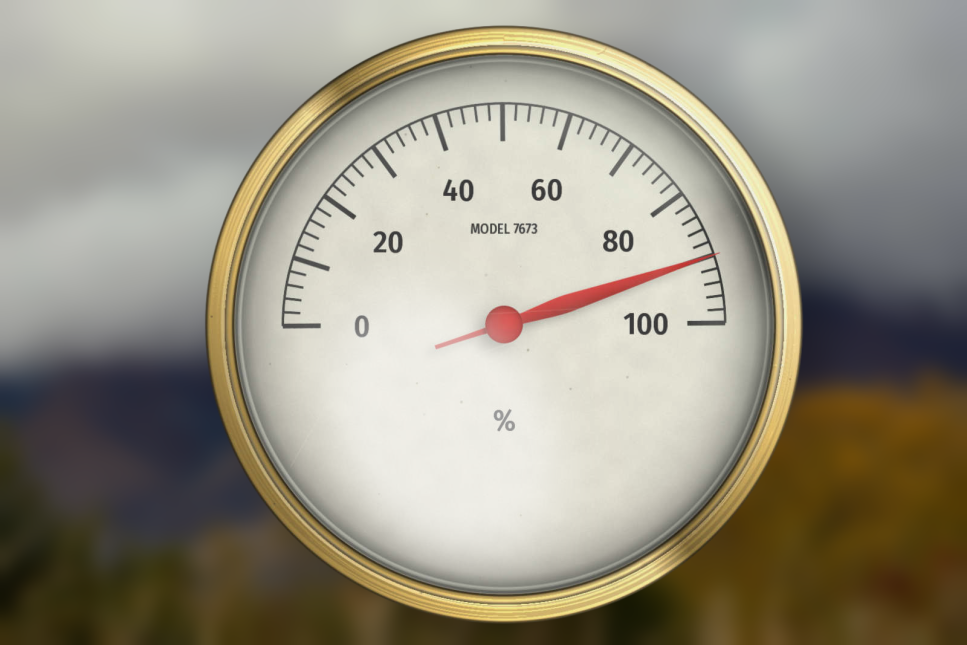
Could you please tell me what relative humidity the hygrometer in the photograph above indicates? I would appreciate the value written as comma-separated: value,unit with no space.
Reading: 90,%
